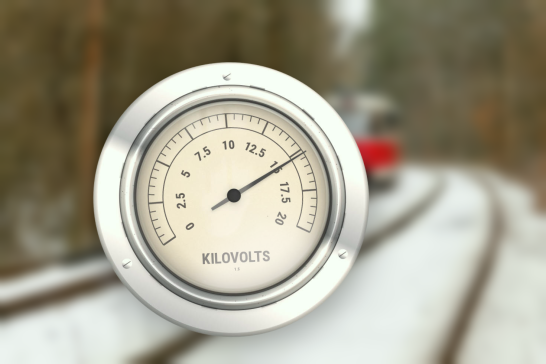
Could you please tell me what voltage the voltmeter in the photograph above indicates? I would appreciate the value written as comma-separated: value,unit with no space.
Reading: 15.25,kV
